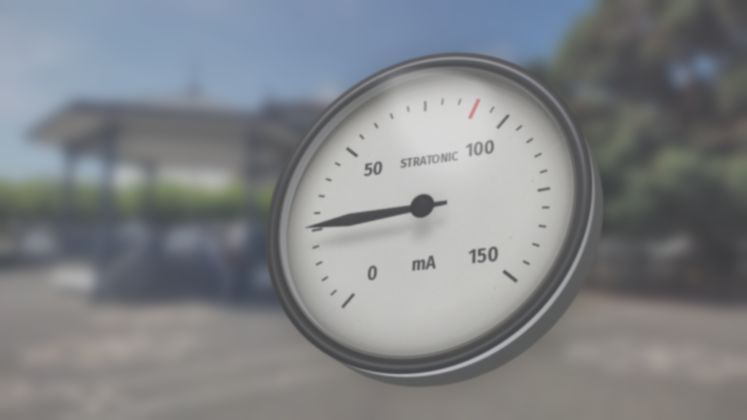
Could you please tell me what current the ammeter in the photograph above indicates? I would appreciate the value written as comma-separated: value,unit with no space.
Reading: 25,mA
